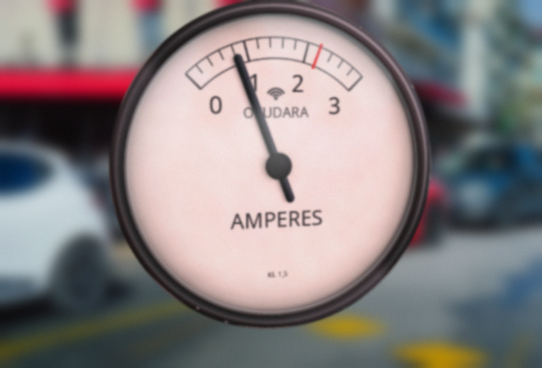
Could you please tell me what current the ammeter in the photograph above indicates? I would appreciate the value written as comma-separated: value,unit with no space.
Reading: 0.8,A
